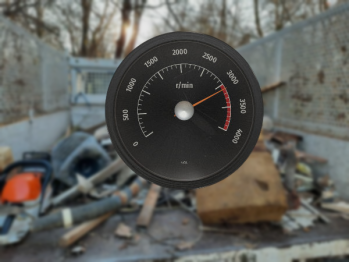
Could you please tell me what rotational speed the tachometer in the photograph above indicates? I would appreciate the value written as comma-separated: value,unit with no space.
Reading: 3100,rpm
